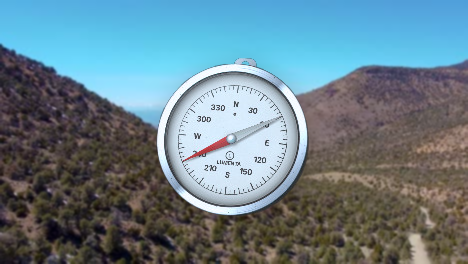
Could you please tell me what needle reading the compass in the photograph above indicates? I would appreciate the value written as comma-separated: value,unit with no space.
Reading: 240,°
